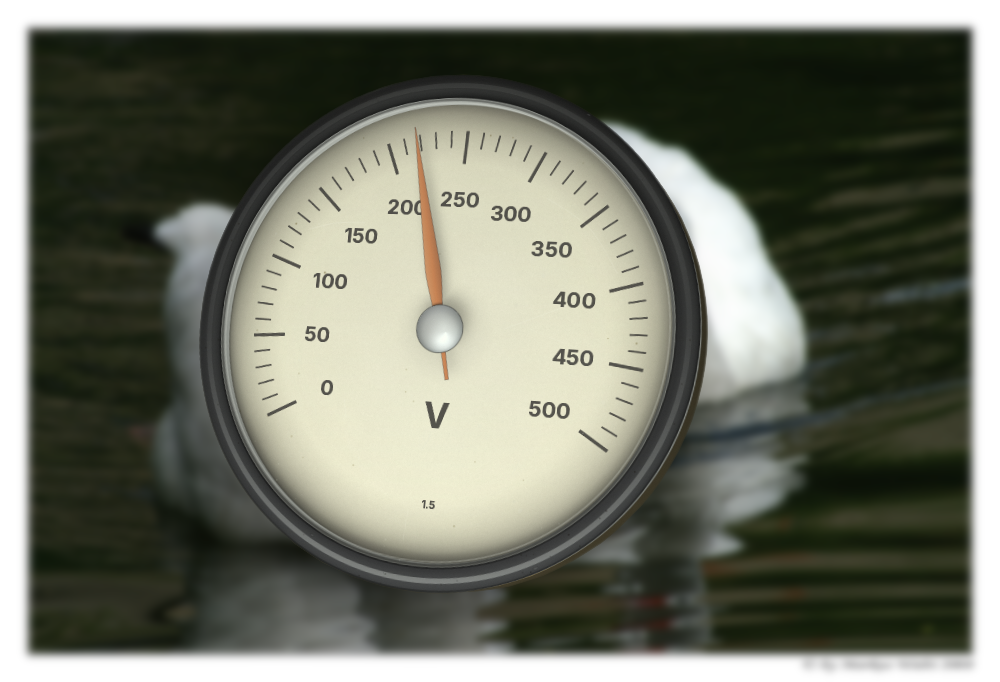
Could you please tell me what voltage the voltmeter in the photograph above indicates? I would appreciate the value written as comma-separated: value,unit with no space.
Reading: 220,V
